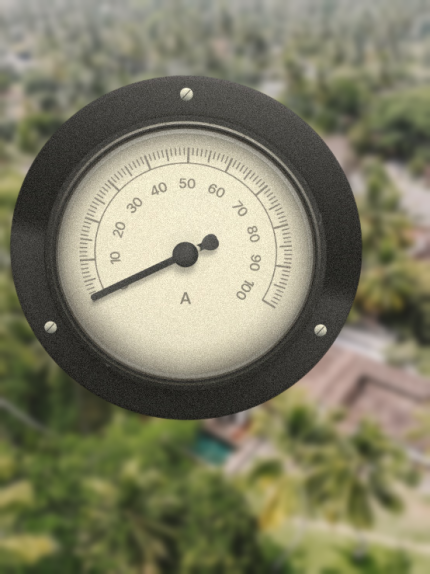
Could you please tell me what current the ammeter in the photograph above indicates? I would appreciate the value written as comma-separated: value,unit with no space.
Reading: 1,A
